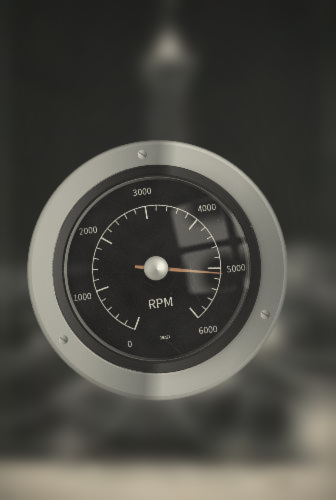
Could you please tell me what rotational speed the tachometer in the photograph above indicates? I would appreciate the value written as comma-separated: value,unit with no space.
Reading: 5100,rpm
